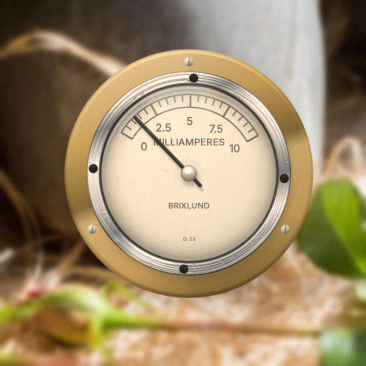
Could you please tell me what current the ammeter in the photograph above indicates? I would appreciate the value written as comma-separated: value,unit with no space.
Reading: 1.25,mA
